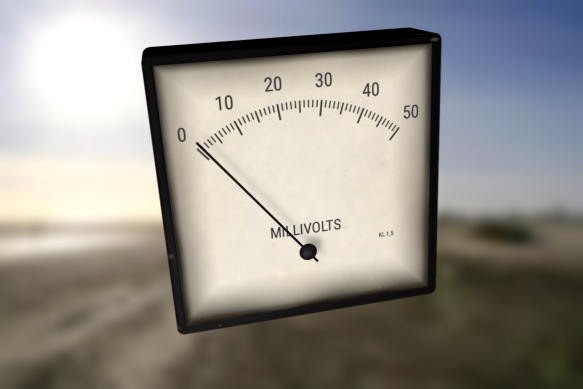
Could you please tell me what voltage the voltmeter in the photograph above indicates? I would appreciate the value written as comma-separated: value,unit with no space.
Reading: 1,mV
